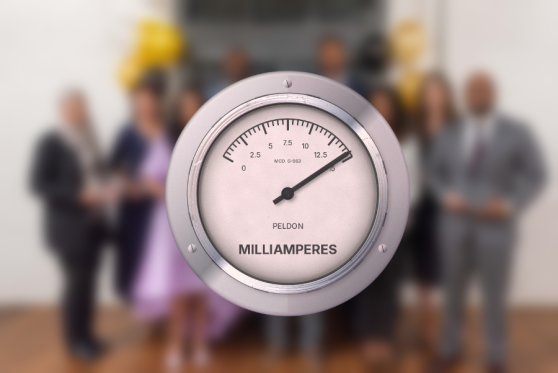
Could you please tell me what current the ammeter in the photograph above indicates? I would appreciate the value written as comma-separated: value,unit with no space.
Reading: 14.5,mA
